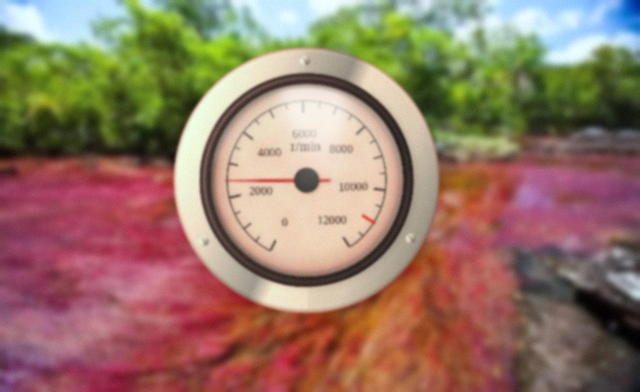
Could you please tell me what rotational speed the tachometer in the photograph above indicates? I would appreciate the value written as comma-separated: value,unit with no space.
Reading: 2500,rpm
